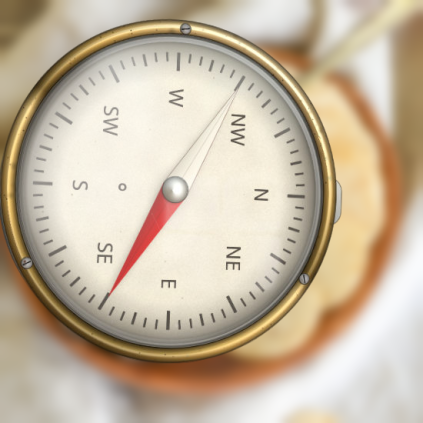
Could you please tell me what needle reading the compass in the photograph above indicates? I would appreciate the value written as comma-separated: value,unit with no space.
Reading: 120,°
